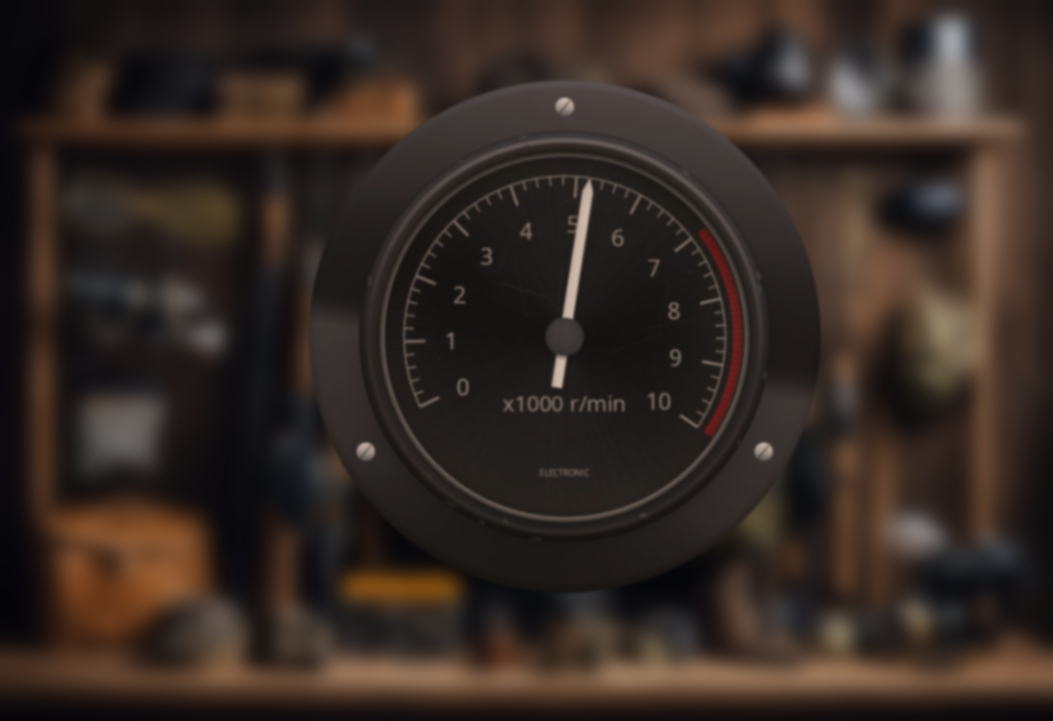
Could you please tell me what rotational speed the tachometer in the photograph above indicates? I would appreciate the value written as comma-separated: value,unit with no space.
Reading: 5200,rpm
